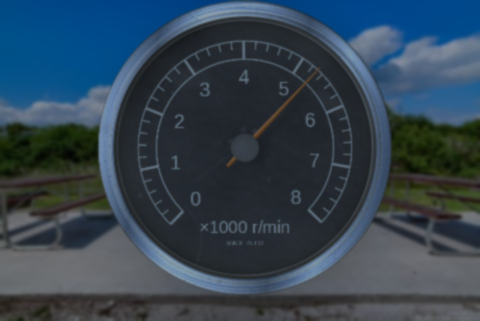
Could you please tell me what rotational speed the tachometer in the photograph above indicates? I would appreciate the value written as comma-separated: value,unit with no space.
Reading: 5300,rpm
